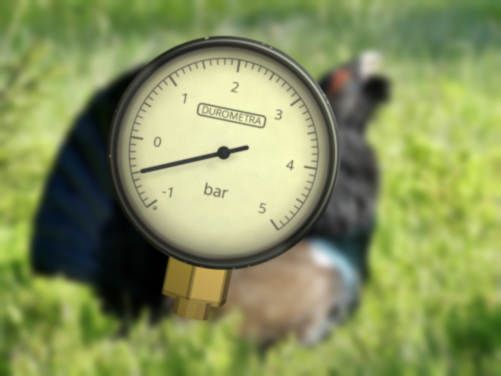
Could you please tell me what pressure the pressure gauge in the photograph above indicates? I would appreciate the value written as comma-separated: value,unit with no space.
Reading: -0.5,bar
